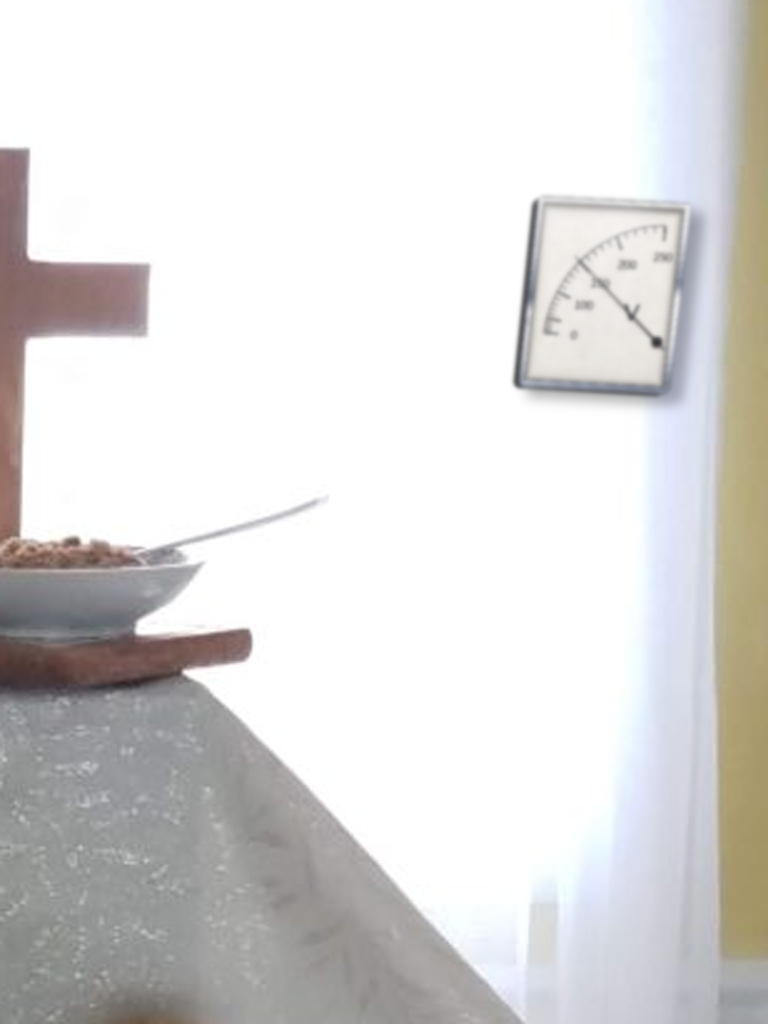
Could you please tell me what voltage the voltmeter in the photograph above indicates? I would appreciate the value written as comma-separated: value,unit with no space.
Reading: 150,V
